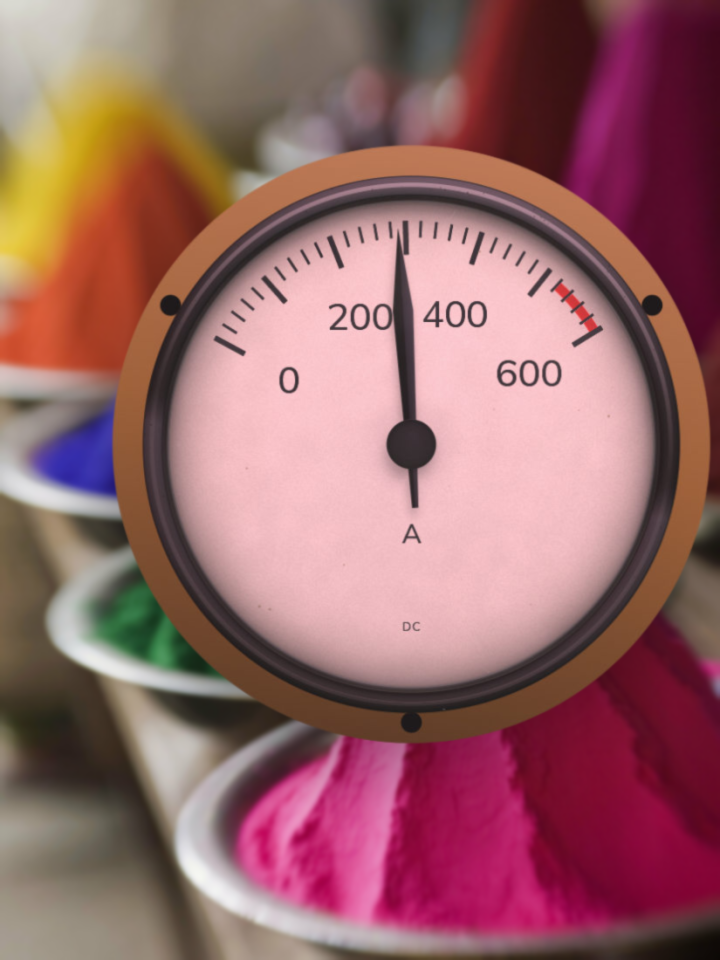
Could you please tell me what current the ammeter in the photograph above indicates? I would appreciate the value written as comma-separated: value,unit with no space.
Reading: 290,A
